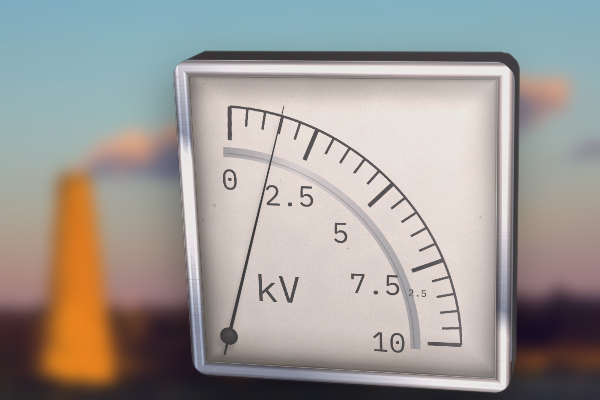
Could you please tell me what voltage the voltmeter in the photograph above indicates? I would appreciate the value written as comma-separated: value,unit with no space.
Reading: 1.5,kV
